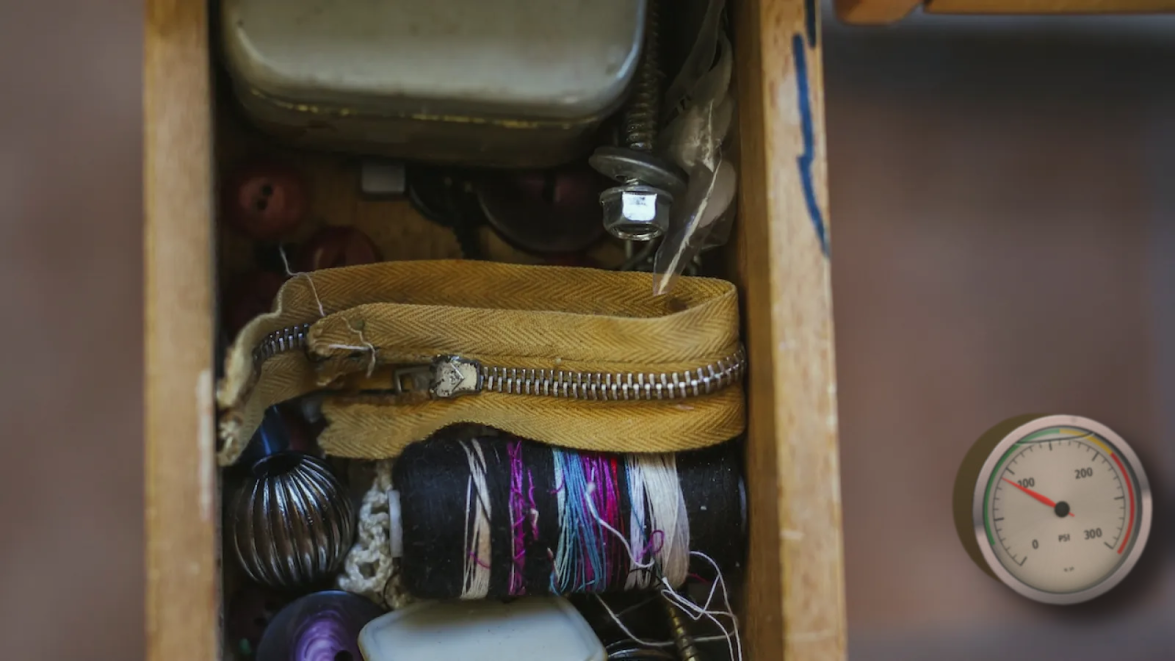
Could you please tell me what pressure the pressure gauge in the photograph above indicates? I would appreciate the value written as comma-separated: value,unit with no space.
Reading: 90,psi
